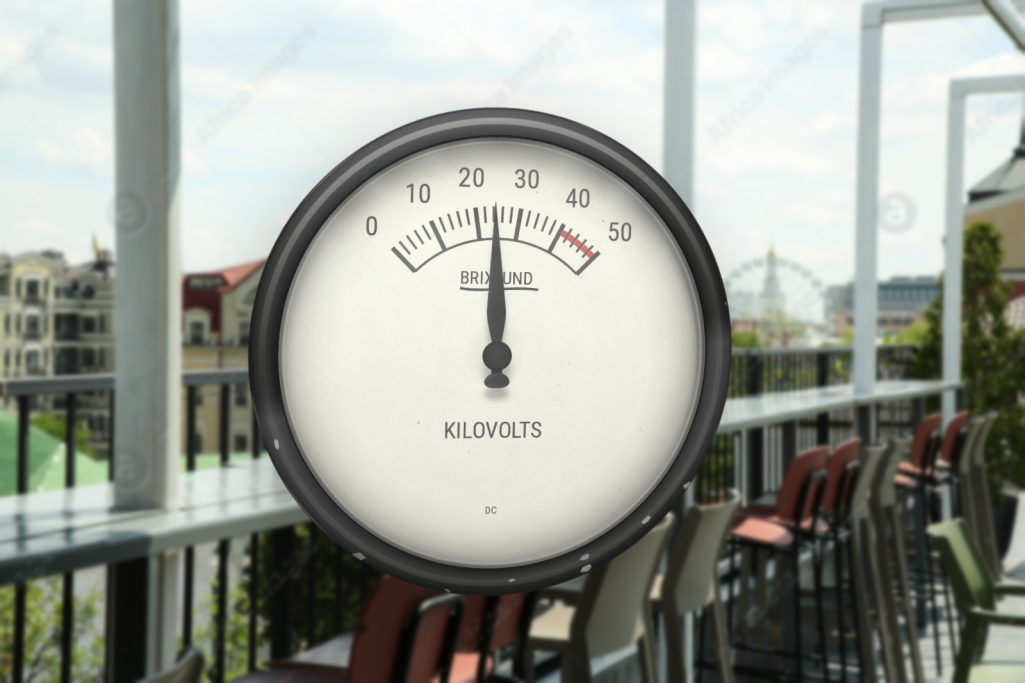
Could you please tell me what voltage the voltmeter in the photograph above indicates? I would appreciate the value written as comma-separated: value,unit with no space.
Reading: 24,kV
